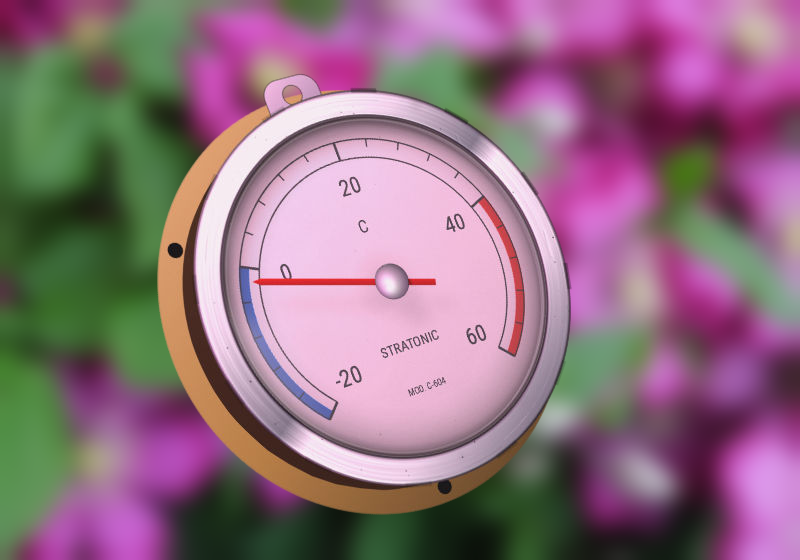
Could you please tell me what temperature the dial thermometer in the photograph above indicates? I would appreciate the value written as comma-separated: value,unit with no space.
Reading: -2,°C
